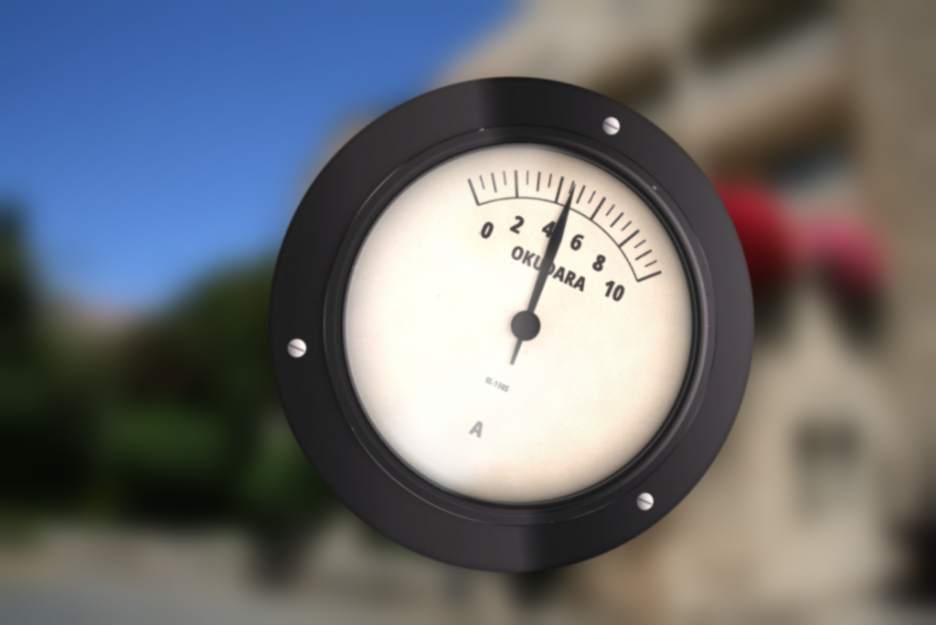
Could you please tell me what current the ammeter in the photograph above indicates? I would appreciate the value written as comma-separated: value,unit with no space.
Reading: 4.5,A
